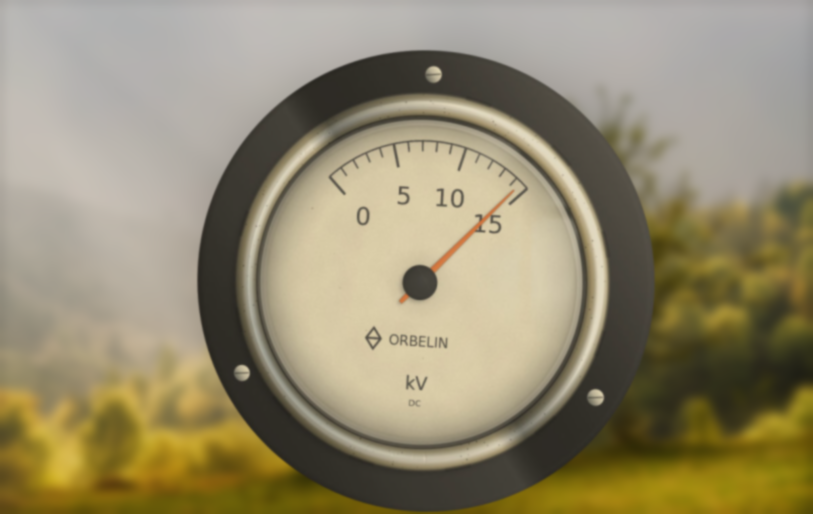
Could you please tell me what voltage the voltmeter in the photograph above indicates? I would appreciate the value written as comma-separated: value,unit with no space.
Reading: 14.5,kV
